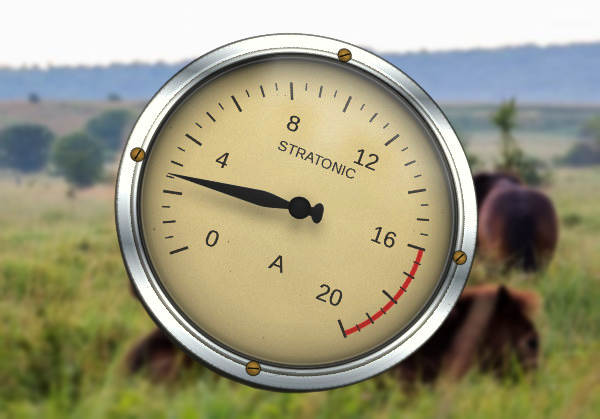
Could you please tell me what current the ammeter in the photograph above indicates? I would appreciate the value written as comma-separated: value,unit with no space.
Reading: 2.5,A
